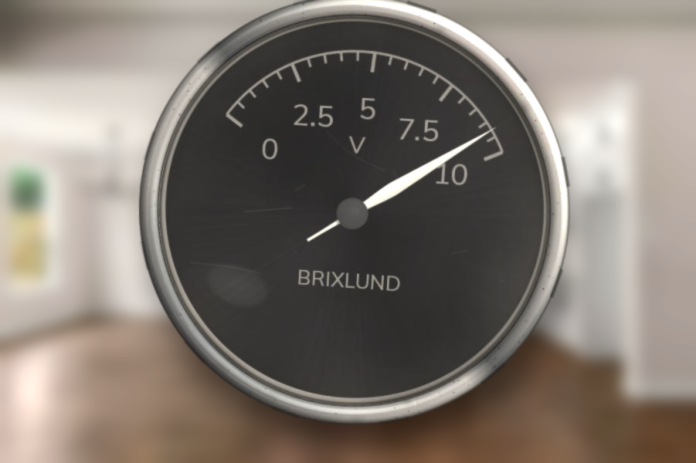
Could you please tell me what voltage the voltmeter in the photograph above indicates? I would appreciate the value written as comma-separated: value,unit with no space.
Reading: 9.25,V
